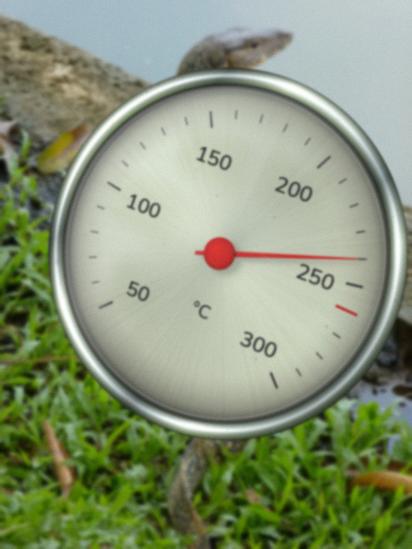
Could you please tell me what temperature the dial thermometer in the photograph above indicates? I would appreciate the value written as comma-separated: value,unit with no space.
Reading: 240,°C
